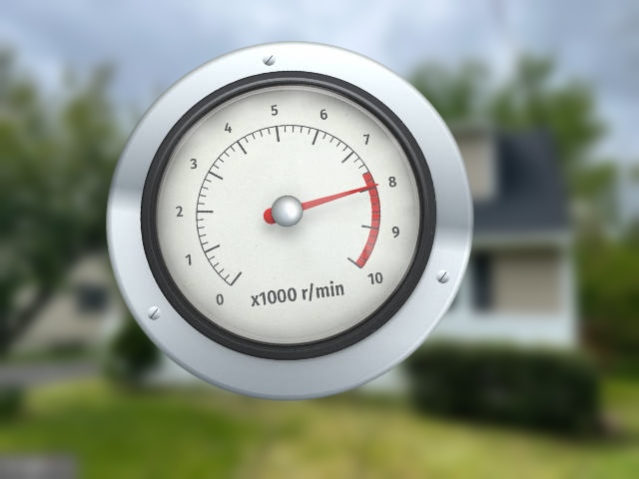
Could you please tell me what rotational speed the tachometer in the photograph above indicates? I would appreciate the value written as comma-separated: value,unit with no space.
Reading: 8000,rpm
